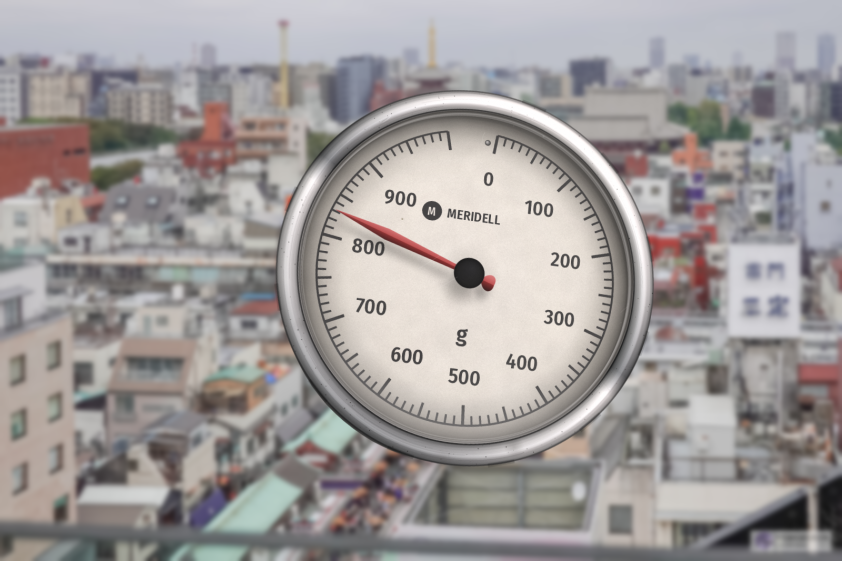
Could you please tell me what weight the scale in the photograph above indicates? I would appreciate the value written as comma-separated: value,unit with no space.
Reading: 830,g
